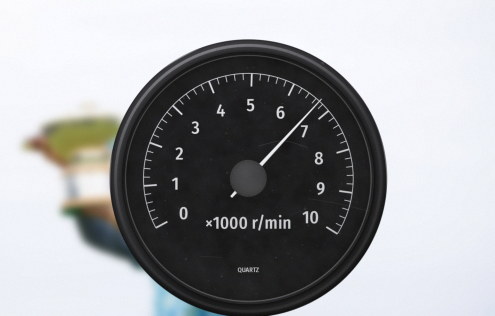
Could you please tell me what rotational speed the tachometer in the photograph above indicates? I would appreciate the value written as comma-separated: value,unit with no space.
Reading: 6700,rpm
